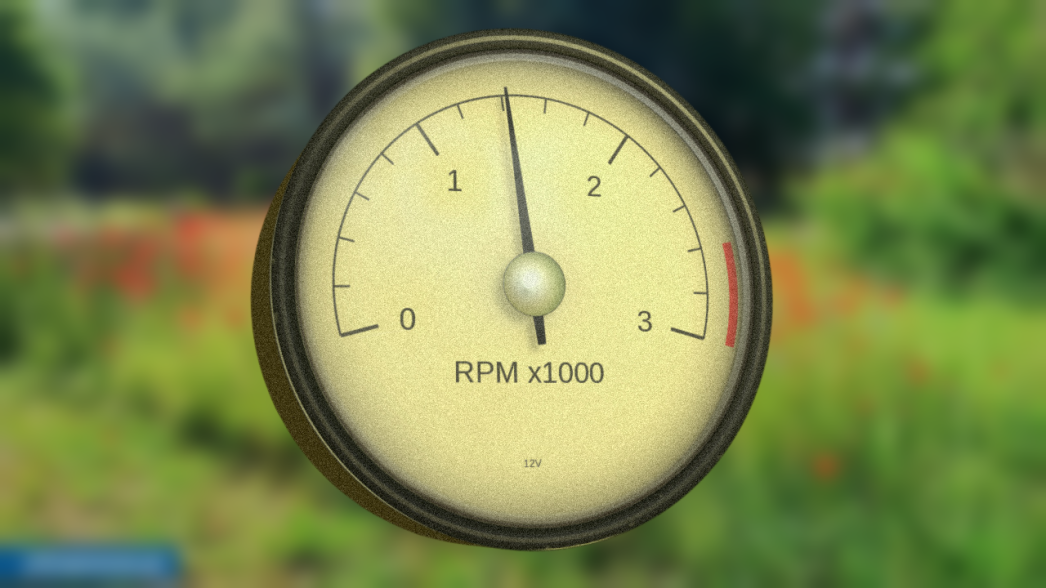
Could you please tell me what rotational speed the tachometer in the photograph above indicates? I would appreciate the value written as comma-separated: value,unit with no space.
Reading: 1400,rpm
